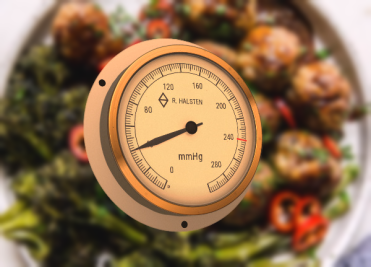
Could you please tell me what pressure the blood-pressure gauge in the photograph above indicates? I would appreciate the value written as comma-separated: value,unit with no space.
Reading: 40,mmHg
